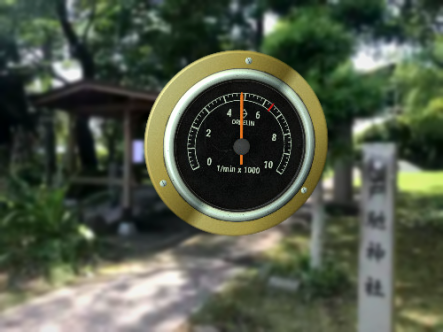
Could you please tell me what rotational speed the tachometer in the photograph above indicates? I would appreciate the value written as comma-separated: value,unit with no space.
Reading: 4800,rpm
